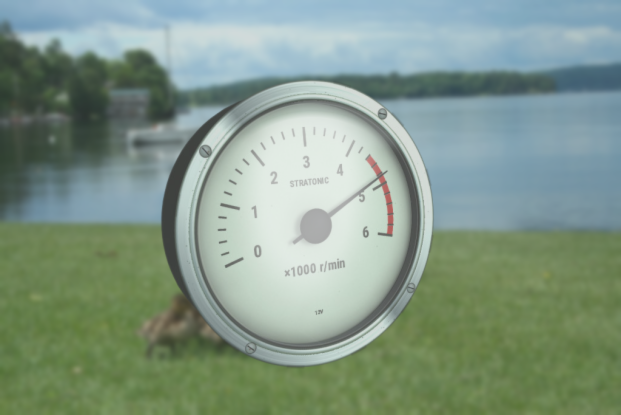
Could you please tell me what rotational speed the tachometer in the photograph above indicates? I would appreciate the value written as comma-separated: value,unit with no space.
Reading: 4800,rpm
